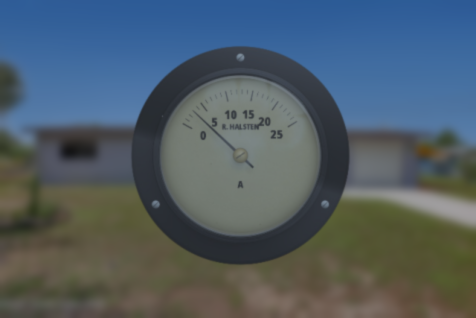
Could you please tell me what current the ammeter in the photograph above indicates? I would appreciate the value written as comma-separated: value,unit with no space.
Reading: 3,A
